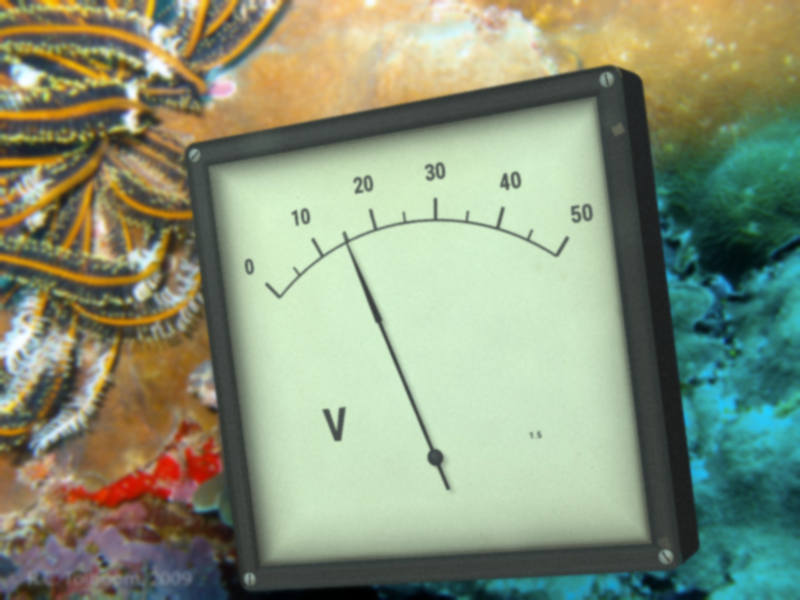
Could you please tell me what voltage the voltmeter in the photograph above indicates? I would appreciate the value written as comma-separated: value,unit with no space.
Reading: 15,V
